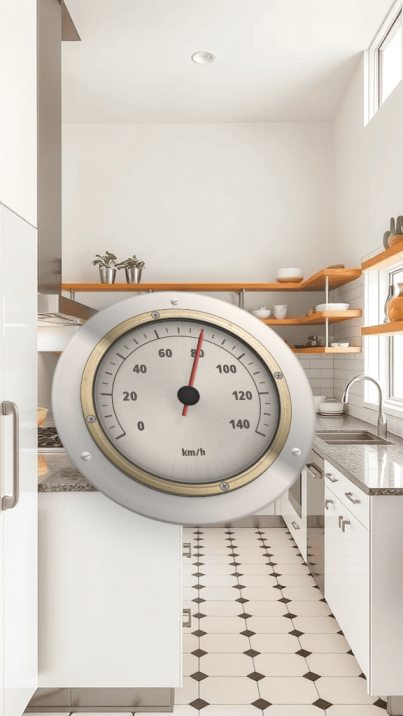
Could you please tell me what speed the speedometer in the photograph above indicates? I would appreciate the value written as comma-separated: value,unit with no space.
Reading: 80,km/h
